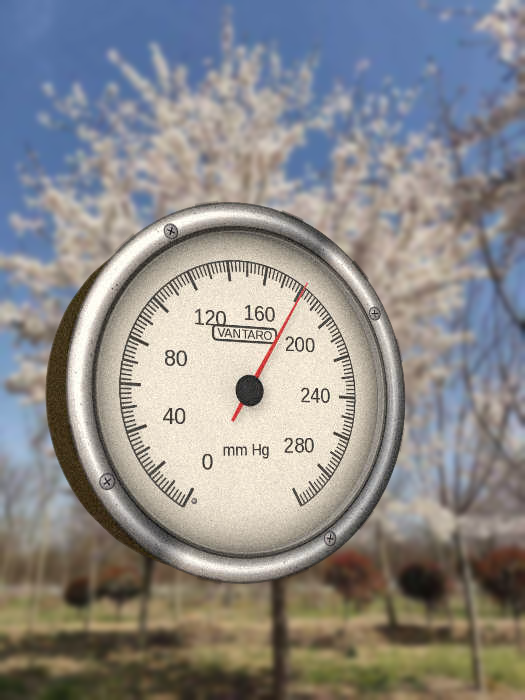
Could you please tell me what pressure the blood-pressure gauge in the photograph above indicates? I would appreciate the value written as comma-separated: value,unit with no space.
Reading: 180,mmHg
